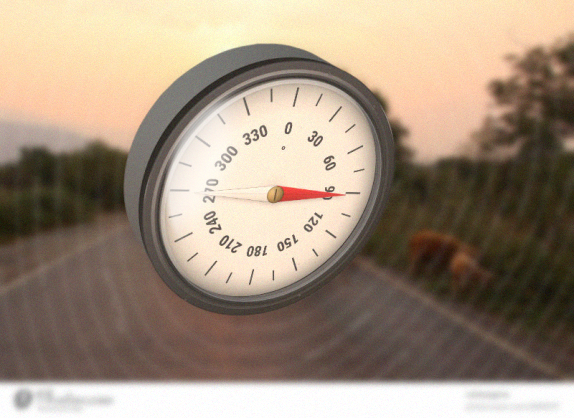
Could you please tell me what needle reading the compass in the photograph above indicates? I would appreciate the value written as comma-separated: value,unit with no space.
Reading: 90,°
